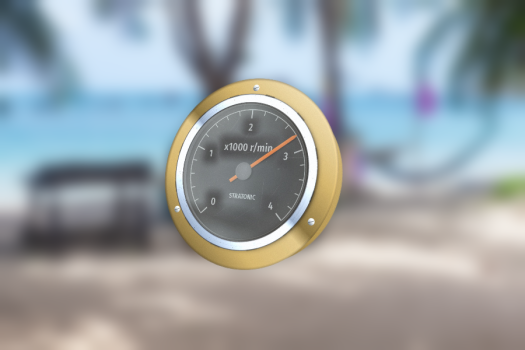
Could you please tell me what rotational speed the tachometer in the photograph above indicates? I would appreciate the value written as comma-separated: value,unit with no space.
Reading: 2800,rpm
